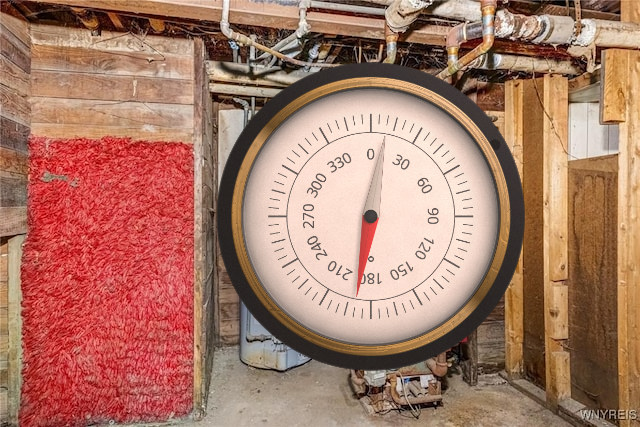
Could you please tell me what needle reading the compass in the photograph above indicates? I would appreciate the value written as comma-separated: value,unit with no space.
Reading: 190,°
